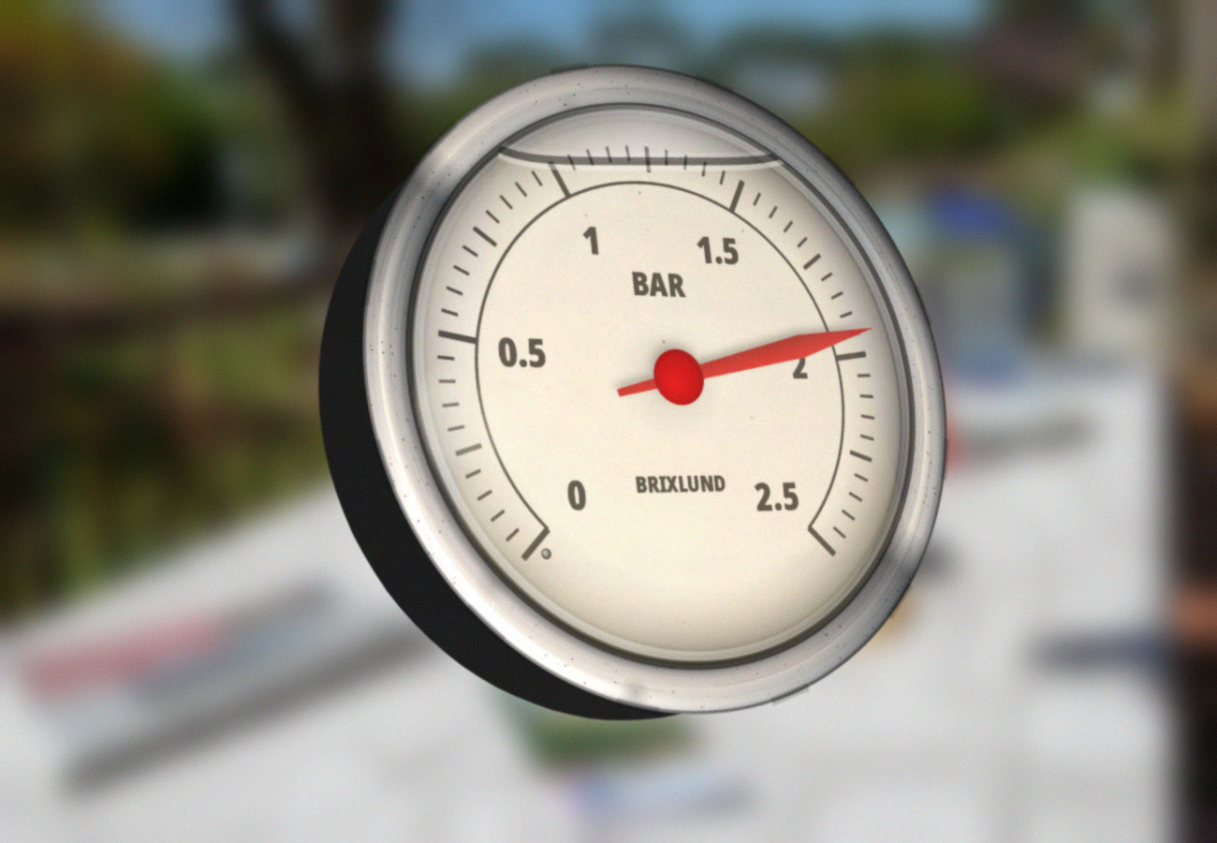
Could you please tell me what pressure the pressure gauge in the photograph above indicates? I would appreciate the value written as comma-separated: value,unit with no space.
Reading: 1.95,bar
